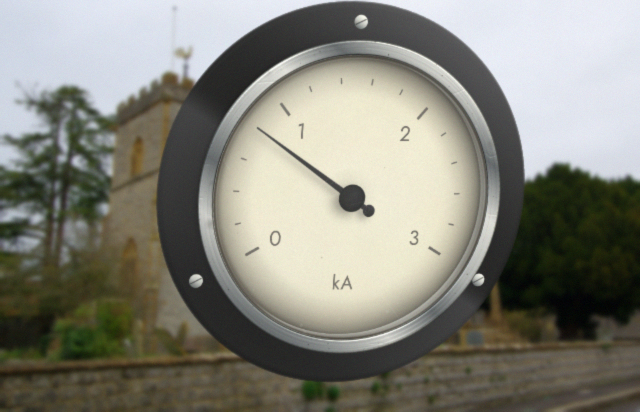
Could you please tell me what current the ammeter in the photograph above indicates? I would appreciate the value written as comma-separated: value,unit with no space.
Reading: 0.8,kA
